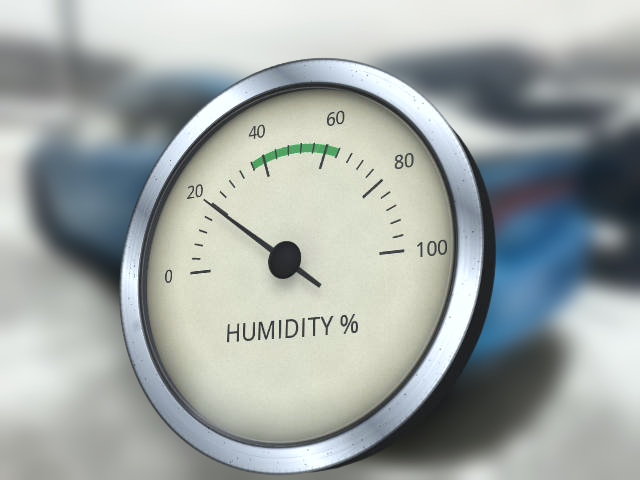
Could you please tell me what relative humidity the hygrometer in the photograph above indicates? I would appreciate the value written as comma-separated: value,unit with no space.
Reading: 20,%
